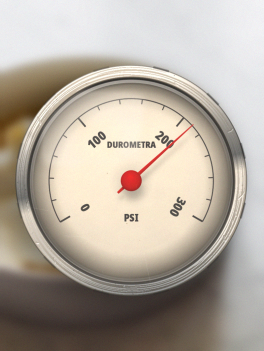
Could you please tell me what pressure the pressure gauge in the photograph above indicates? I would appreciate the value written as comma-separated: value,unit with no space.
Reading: 210,psi
